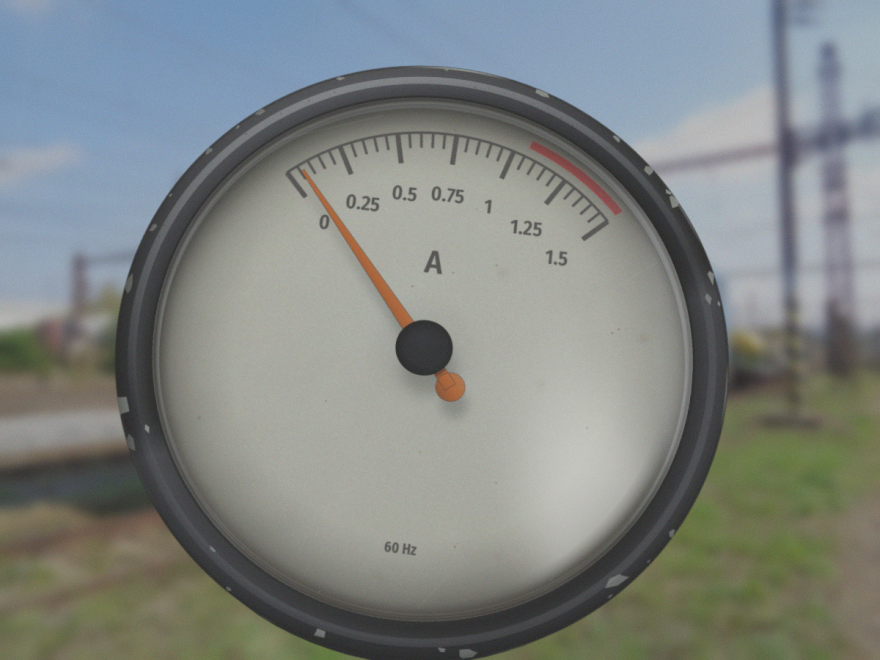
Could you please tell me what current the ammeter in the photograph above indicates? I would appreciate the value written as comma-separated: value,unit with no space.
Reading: 0.05,A
